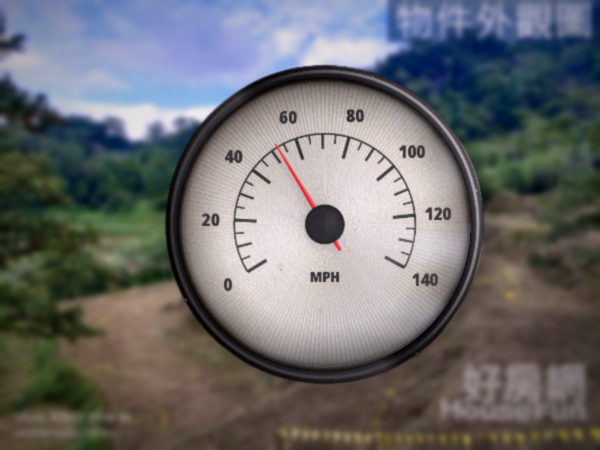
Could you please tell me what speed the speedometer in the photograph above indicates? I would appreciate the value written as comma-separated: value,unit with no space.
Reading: 52.5,mph
